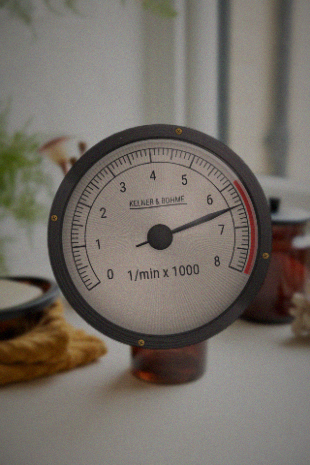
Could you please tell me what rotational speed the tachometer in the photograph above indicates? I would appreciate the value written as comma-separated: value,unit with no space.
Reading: 6500,rpm
